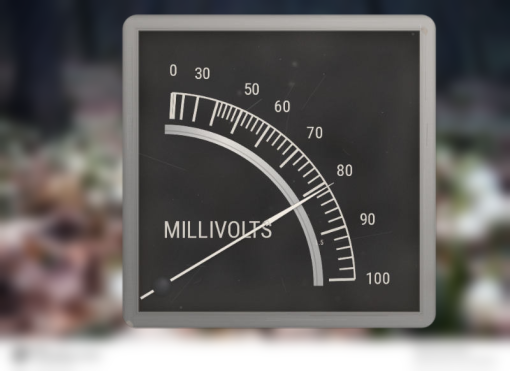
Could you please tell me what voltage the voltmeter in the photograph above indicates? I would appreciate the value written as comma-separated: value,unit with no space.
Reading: 81,mV
